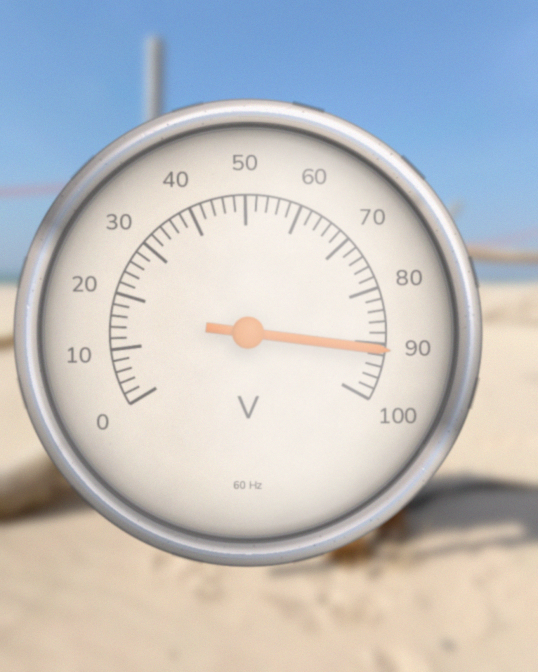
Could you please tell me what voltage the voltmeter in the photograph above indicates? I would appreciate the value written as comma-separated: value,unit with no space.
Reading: 91,V
